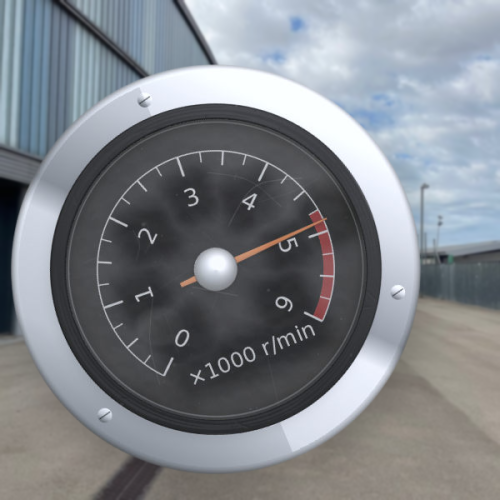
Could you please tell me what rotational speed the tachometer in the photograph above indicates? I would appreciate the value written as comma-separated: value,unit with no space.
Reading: 4875,rpm
